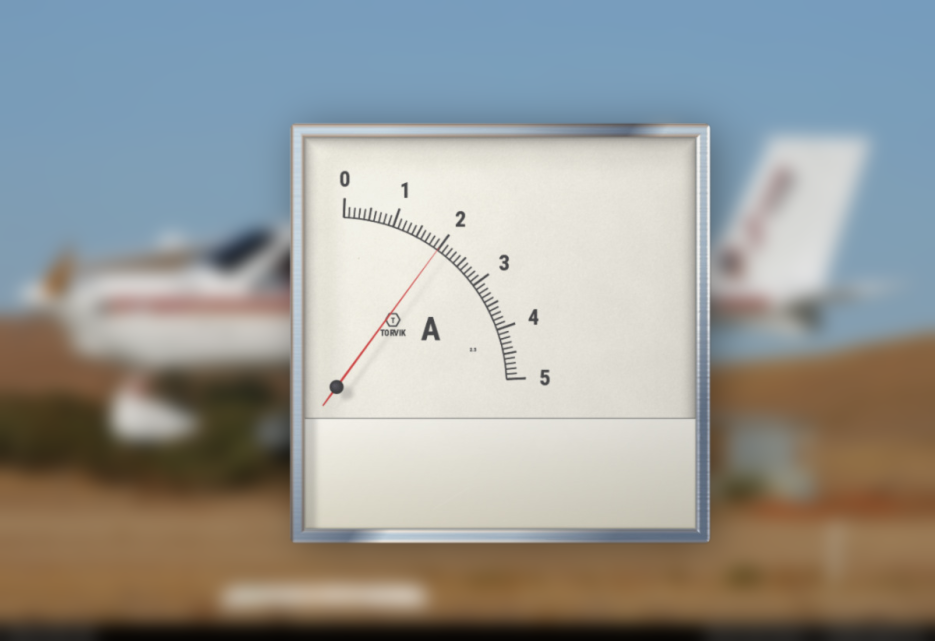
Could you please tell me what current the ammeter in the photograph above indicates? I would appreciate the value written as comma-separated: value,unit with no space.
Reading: 2,A
